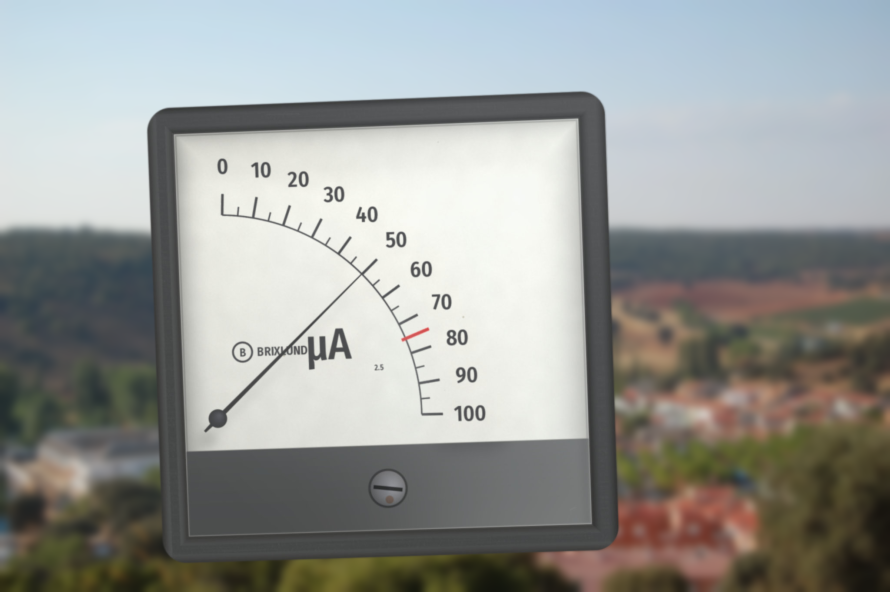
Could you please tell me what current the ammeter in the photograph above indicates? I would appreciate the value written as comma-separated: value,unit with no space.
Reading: 50,µA
